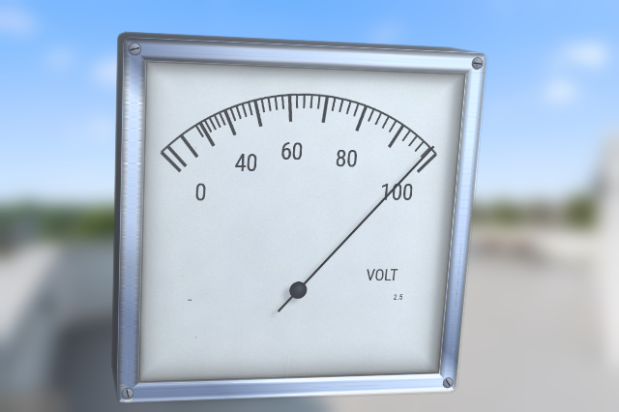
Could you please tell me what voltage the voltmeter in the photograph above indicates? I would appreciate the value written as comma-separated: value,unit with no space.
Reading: 98,V
